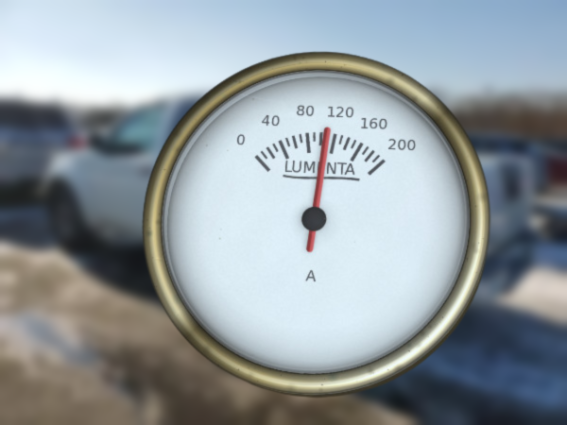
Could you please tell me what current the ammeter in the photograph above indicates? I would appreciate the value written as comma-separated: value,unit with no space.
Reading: 110,A
